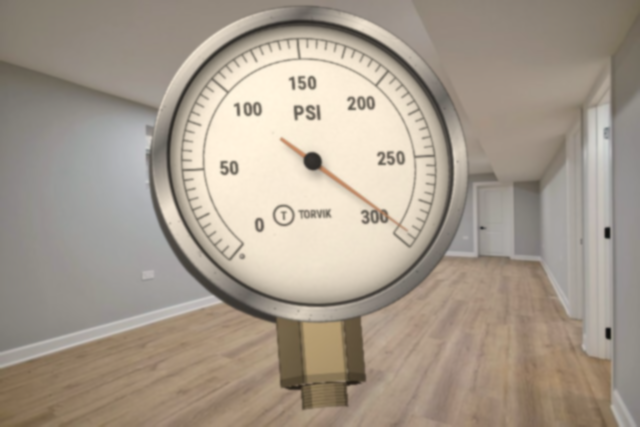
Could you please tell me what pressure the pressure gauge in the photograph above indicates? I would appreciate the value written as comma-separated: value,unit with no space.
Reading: 295,psi
